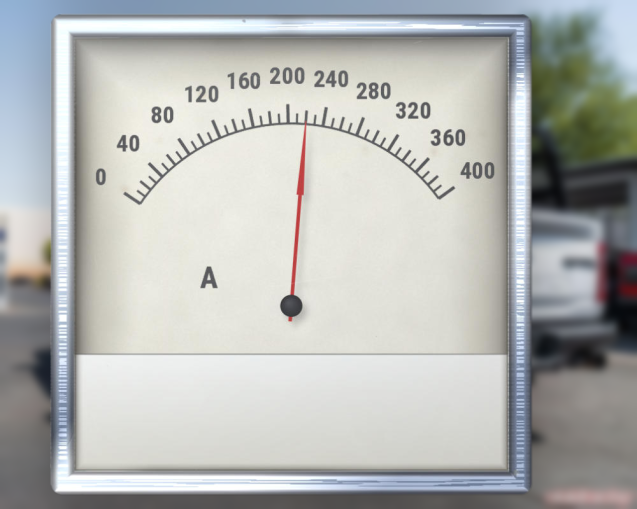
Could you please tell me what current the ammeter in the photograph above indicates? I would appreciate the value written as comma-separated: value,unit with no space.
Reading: 220,A
